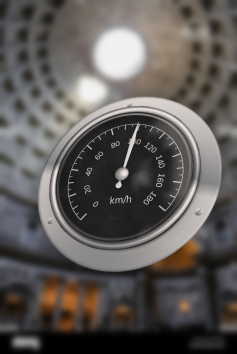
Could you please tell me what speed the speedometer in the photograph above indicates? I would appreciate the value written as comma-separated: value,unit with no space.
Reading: 100,km/h
